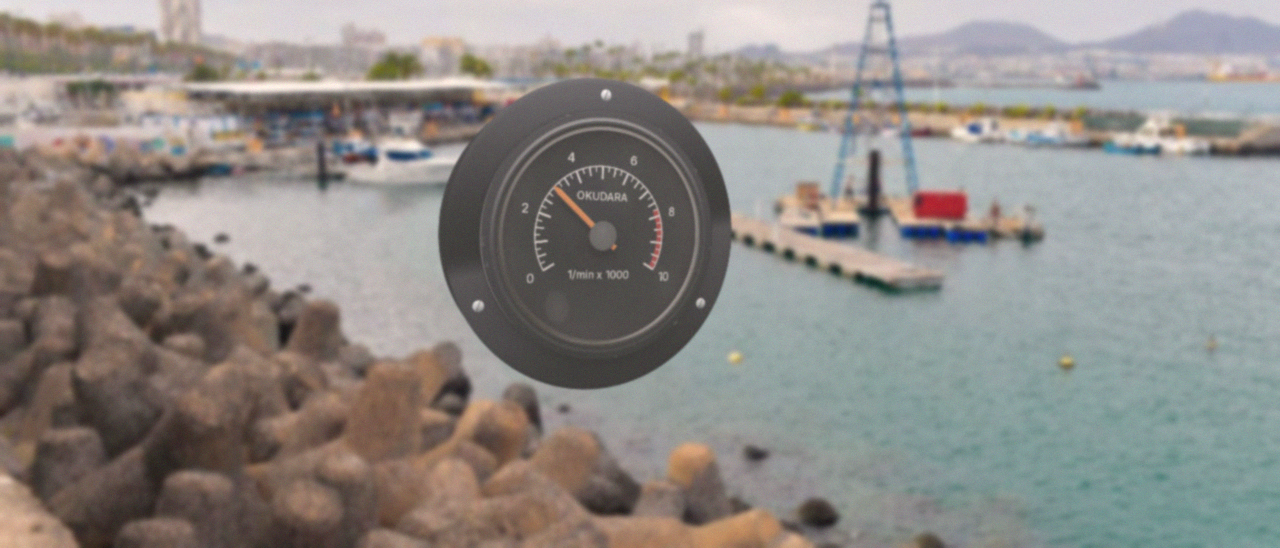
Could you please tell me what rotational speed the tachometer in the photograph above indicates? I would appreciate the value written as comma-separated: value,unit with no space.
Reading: 3000,rpm
